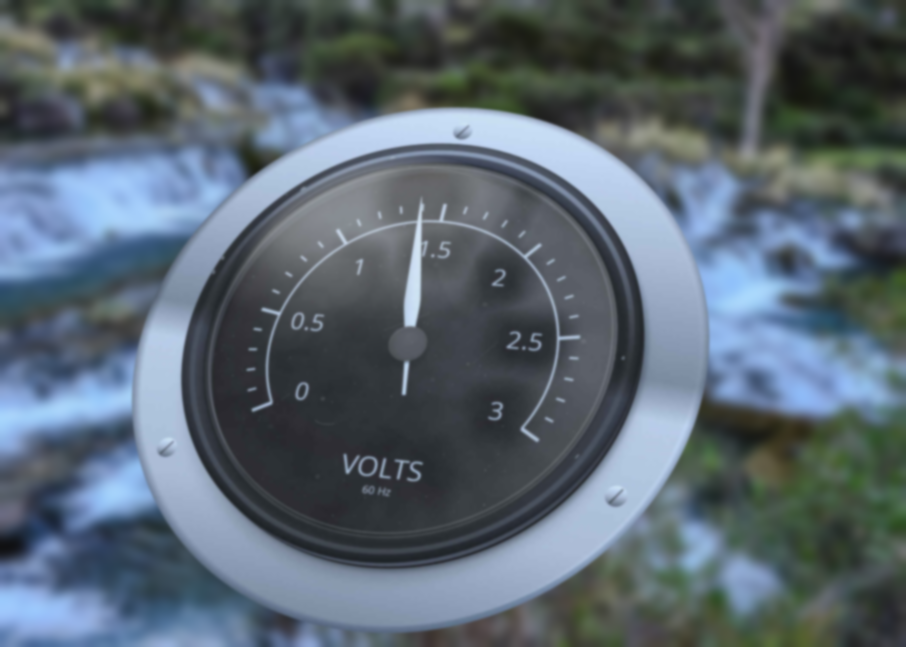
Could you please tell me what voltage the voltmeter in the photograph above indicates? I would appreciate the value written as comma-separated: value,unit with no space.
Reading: 1.4,V
